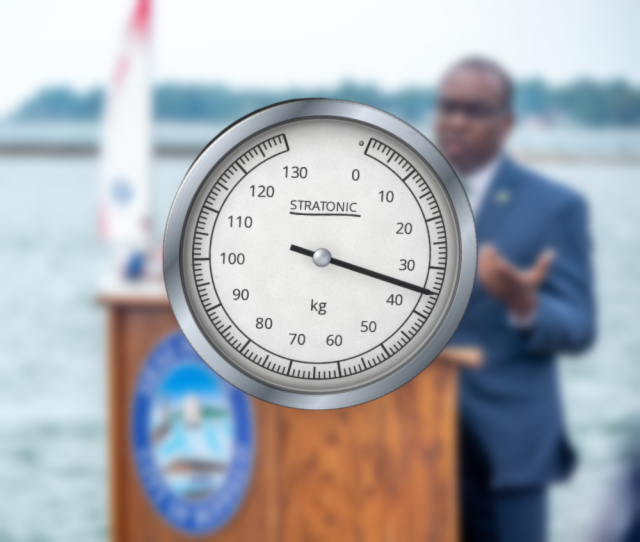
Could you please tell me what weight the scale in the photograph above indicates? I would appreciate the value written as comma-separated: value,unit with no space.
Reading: 35,kg
